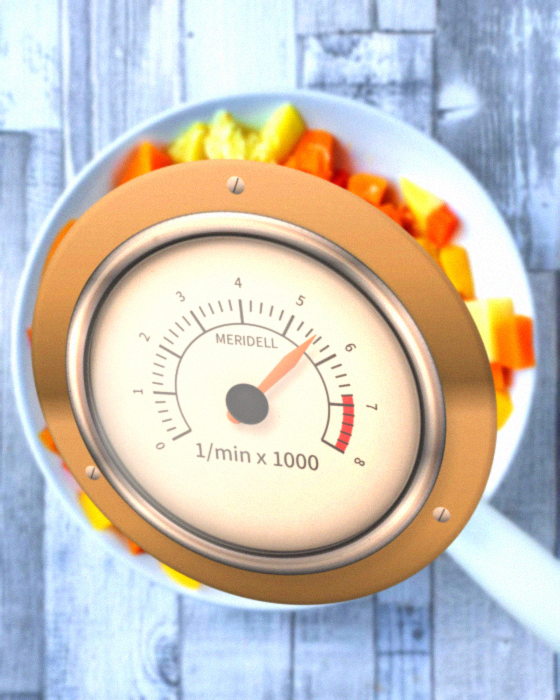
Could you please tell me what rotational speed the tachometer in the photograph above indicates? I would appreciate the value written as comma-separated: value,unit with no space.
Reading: 5500,rpm
